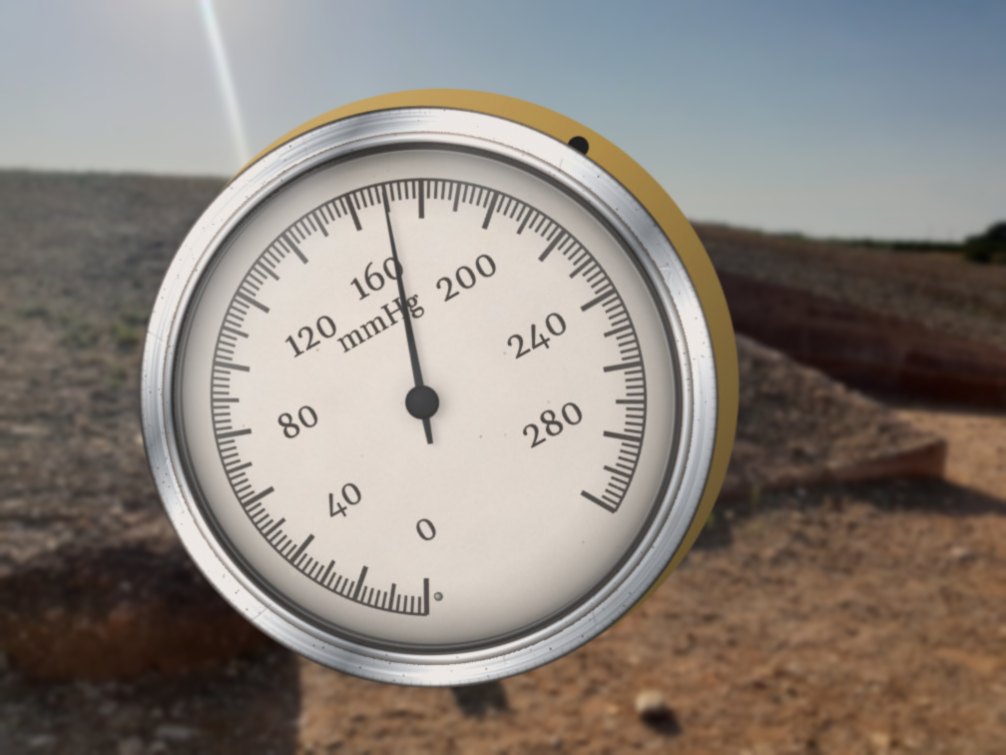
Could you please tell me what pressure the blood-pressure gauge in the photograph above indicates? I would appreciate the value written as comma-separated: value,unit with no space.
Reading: 170,mmHg
